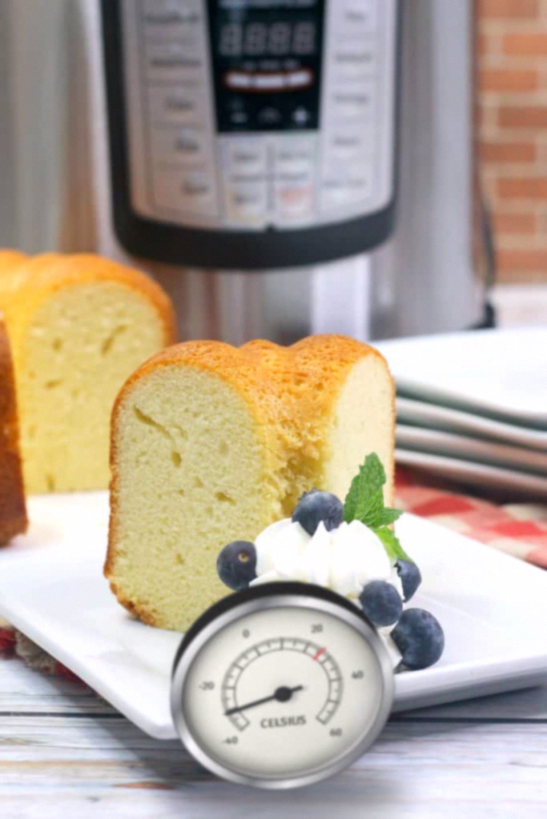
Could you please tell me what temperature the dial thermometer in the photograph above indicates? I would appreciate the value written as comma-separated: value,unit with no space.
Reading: -30,°C
